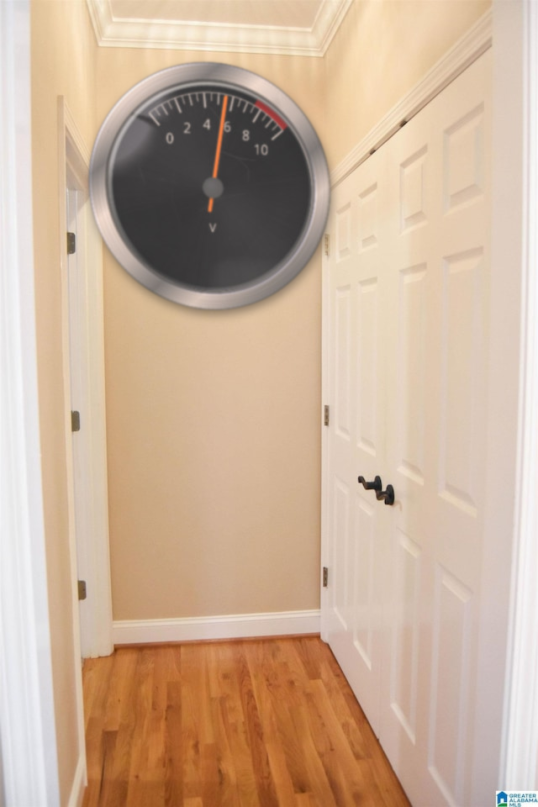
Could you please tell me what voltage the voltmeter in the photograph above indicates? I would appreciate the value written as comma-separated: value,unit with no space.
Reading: 5.5,V
